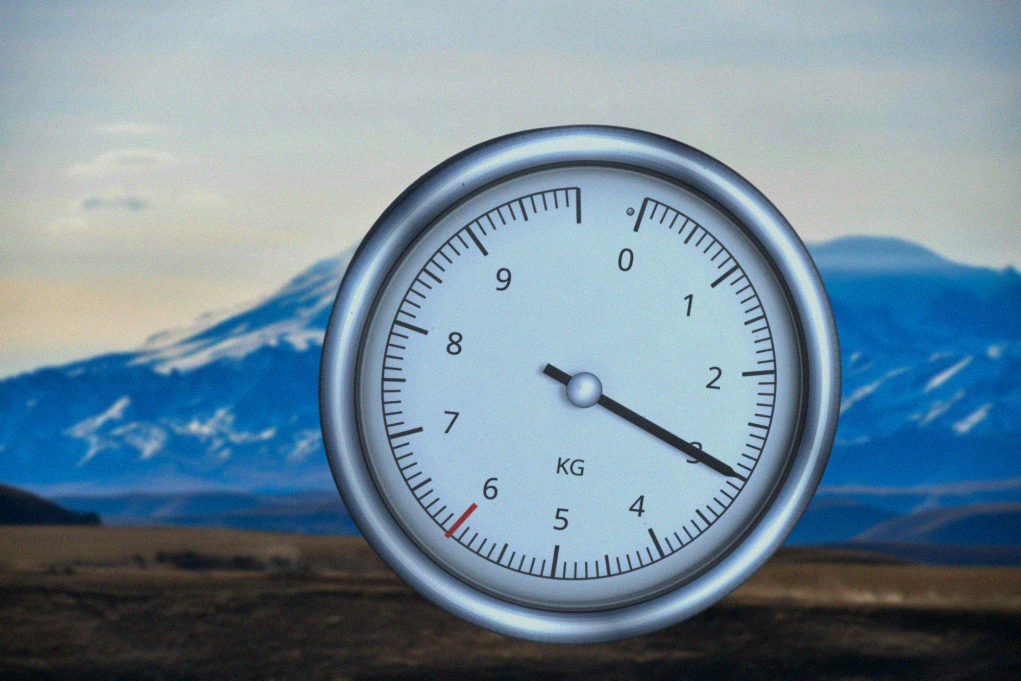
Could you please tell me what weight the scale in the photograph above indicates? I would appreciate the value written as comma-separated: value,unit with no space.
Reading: 3,kg
